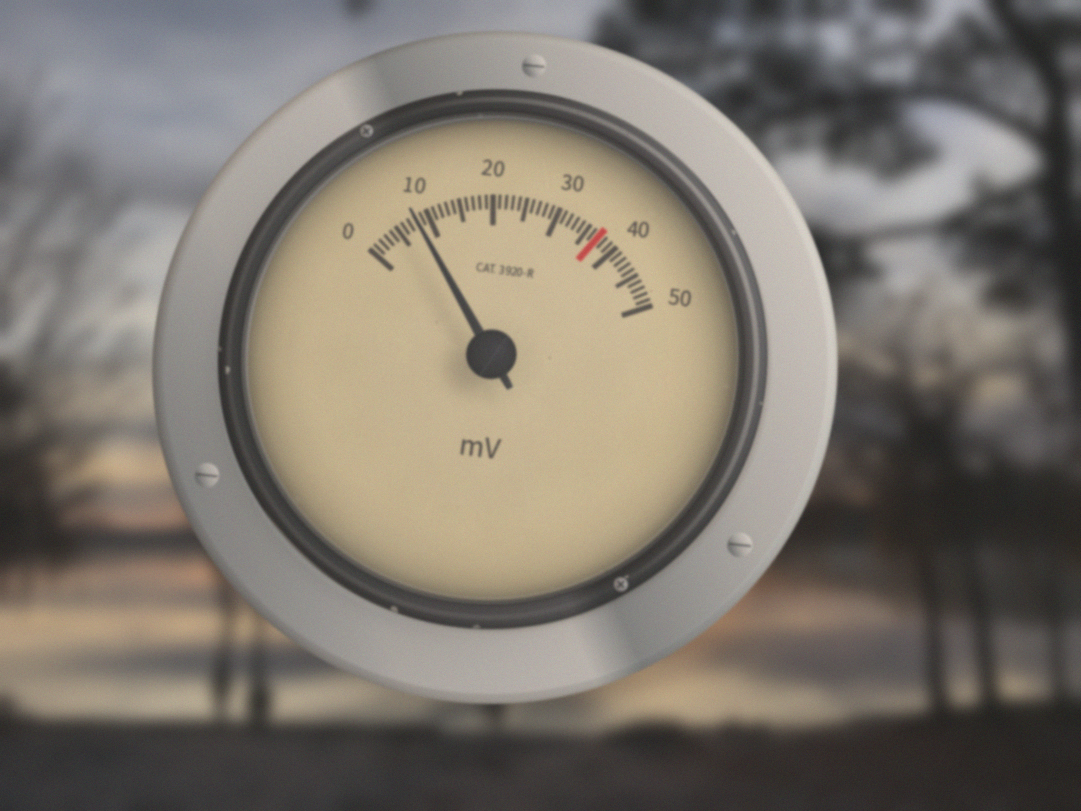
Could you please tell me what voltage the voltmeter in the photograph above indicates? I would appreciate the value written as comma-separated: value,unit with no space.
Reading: 8,mV
